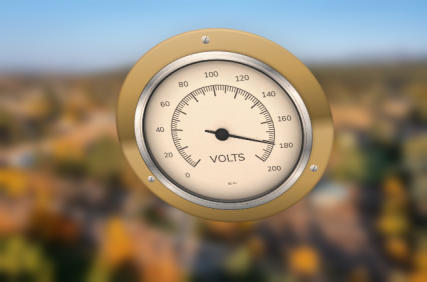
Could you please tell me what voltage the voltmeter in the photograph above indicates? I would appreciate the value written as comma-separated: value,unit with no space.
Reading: 180,V
